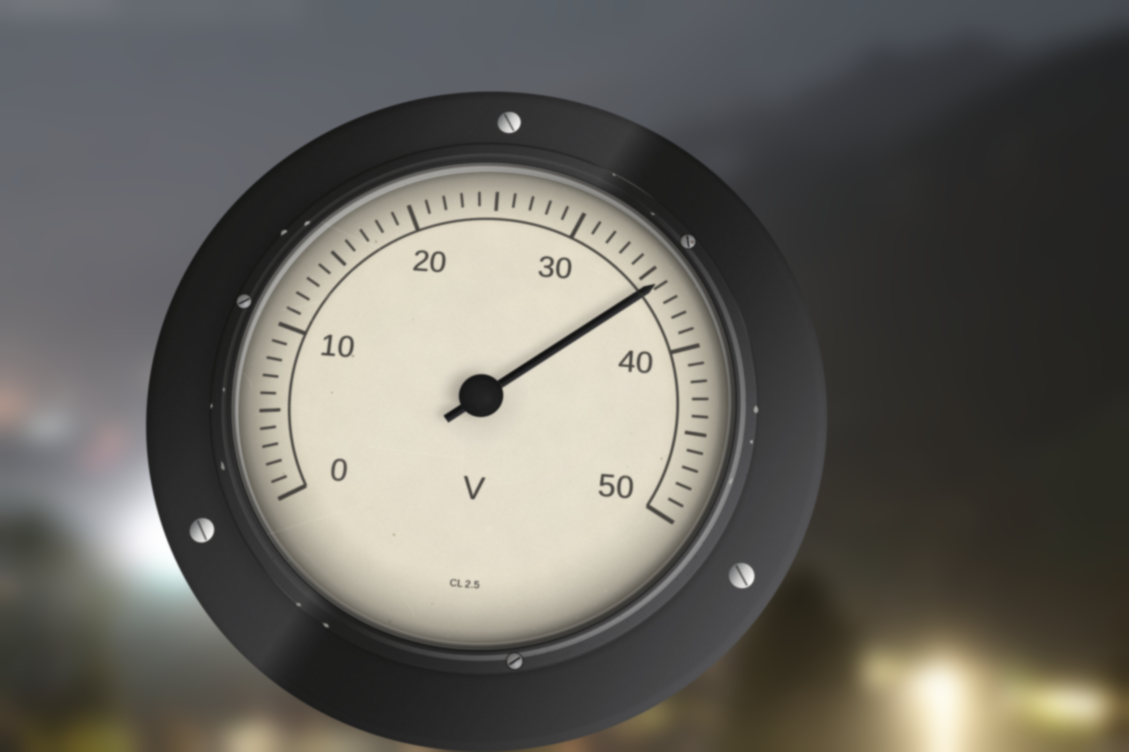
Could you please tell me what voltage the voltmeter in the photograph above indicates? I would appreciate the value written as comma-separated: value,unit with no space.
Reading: 36,V
